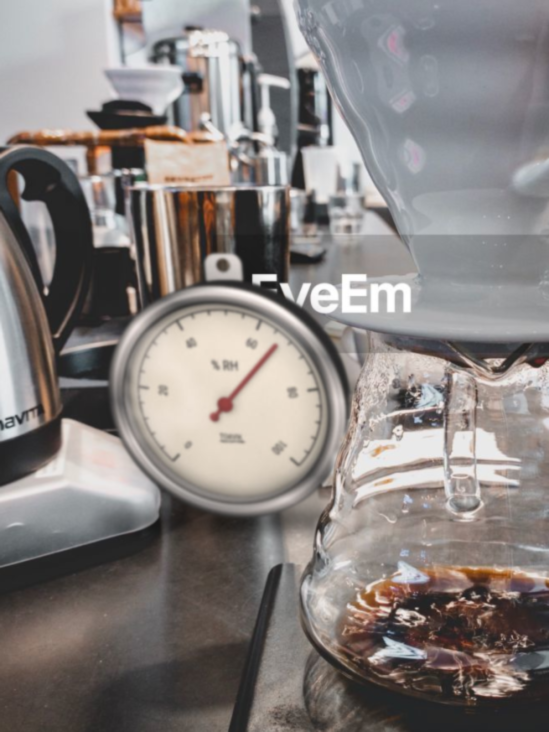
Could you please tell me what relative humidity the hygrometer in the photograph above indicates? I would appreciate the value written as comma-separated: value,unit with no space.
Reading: 66,%
